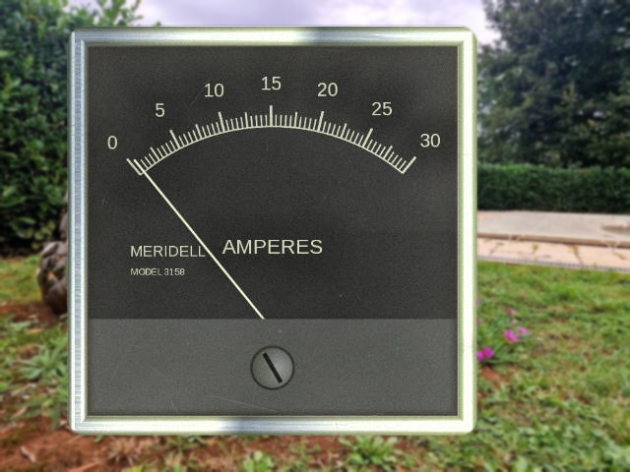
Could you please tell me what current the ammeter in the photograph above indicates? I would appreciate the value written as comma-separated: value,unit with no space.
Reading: 0.5,A
